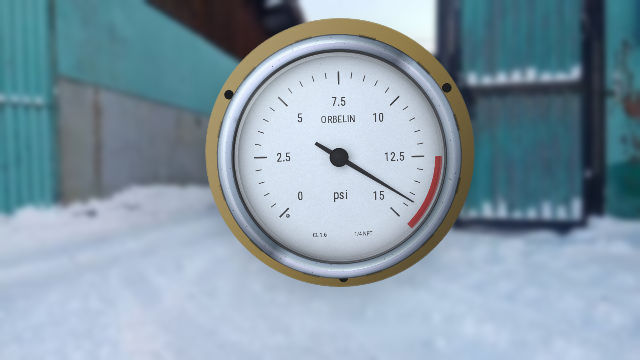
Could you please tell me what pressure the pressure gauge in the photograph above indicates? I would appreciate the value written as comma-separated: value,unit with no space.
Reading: 14.25,psi
